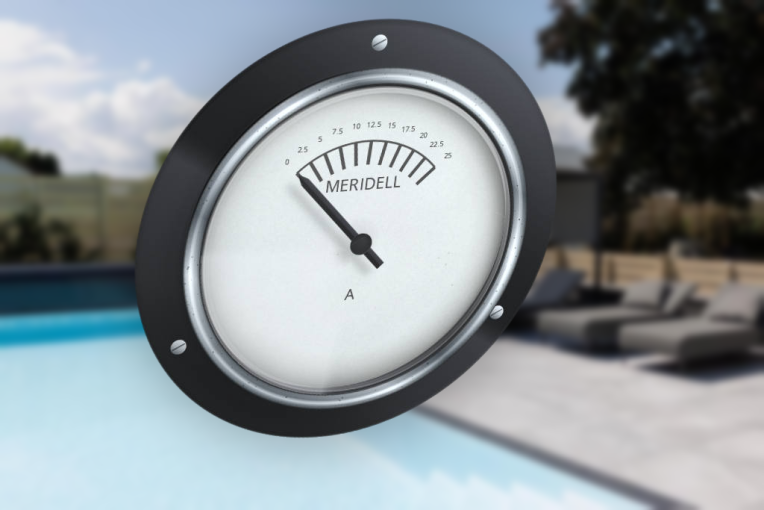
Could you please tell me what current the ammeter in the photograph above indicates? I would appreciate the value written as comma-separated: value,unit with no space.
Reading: 0,A
